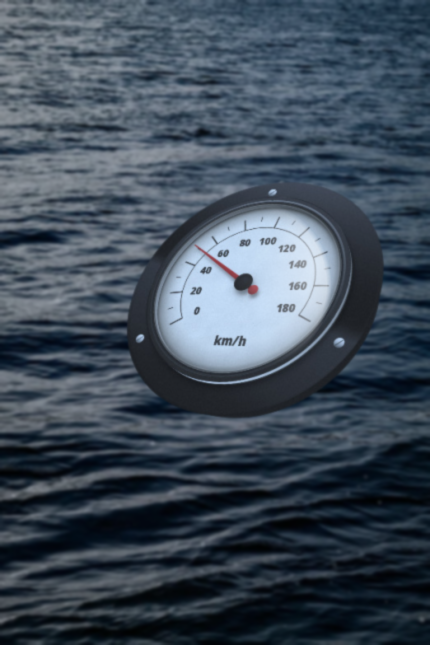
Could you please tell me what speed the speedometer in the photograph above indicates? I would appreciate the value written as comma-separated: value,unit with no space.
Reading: 50,km/h
